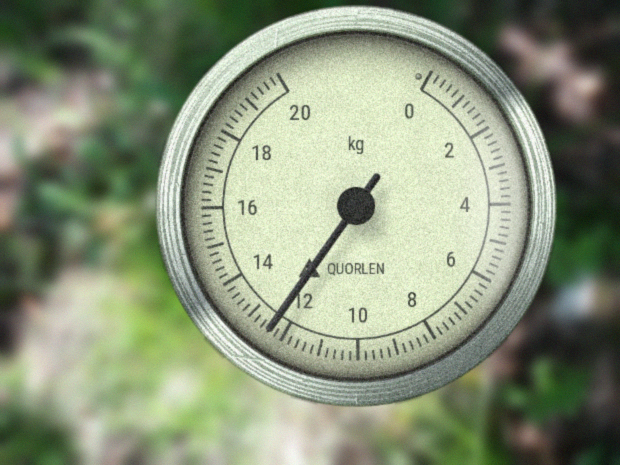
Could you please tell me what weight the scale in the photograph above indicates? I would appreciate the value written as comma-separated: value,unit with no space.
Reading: 12.4,kg
